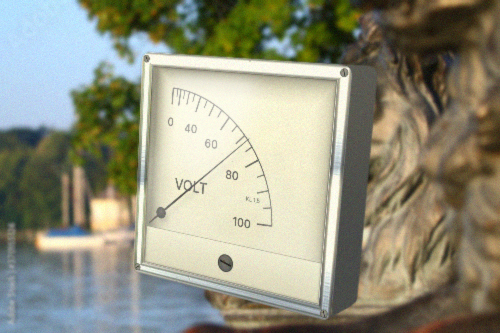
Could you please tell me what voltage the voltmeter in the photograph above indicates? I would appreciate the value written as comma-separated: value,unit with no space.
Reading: 72.5,V
